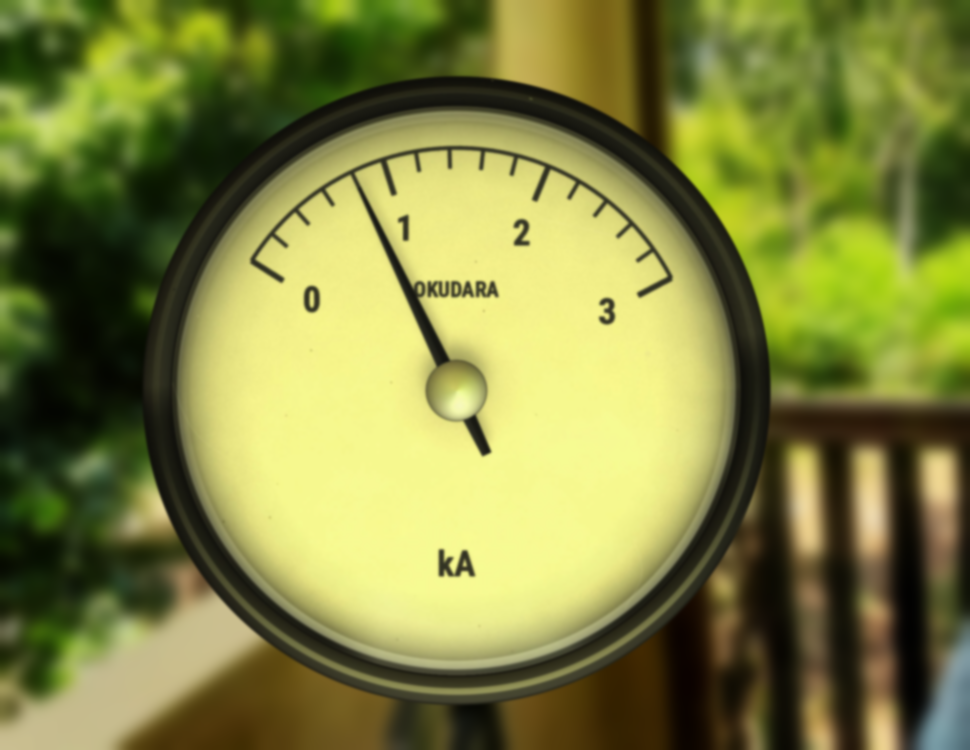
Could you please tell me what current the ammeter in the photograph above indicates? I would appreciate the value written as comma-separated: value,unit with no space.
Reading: 0.8,kA
